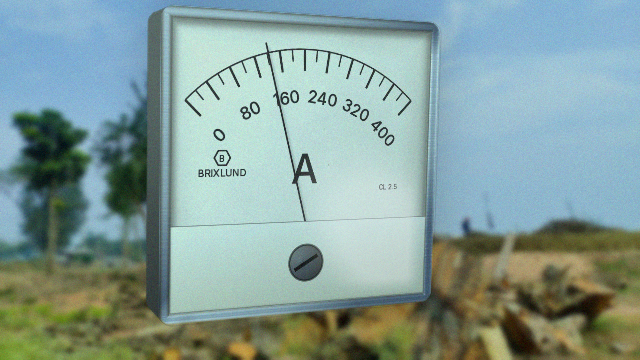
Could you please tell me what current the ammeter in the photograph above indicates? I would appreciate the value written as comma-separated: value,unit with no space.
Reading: 140,A
